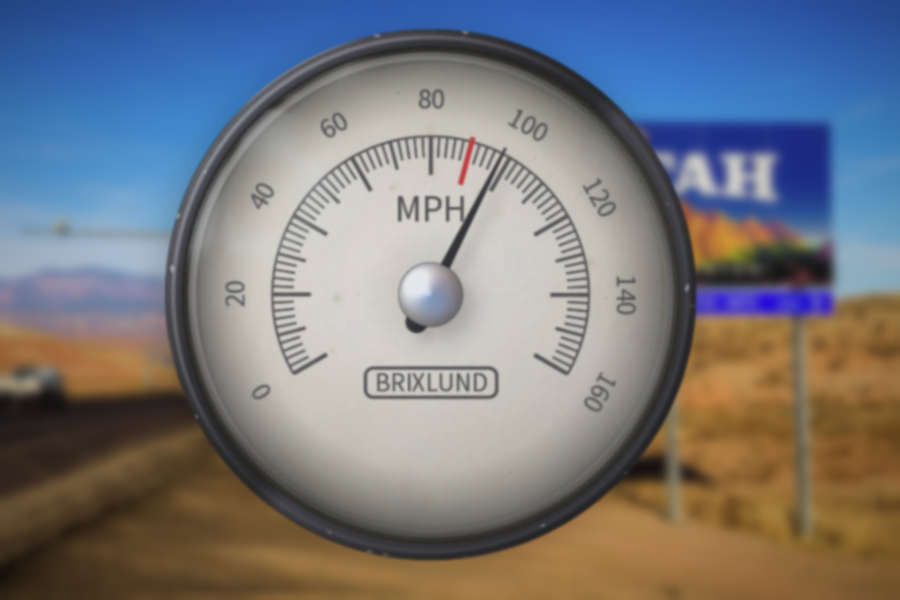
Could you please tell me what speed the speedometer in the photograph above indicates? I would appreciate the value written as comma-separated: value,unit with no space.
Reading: 98,mph
